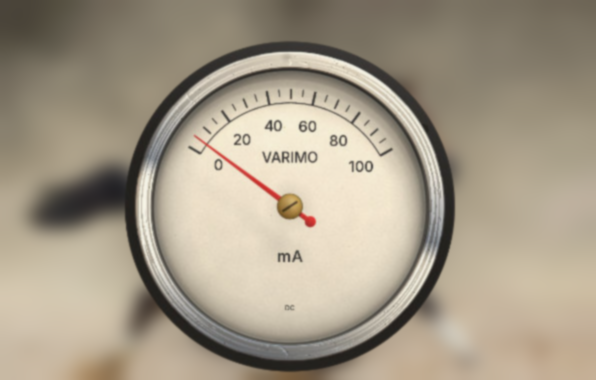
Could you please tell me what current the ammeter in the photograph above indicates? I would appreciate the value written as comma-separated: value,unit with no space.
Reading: 5,mA
